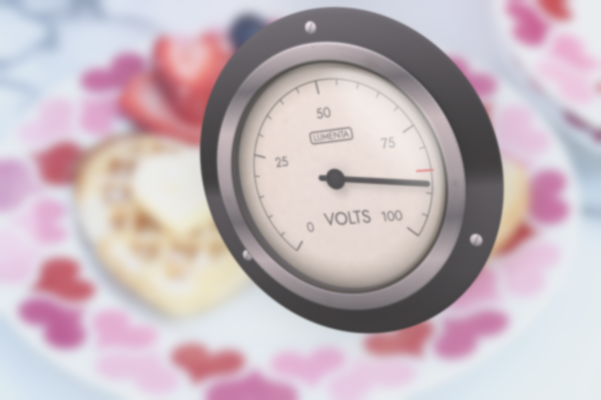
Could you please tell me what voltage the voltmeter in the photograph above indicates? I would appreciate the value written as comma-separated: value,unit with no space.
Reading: 87.5,V
